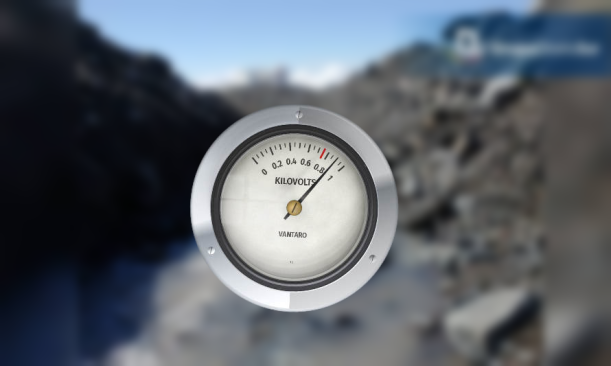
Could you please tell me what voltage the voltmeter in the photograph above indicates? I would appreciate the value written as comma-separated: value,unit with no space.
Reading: 0.9,kV
